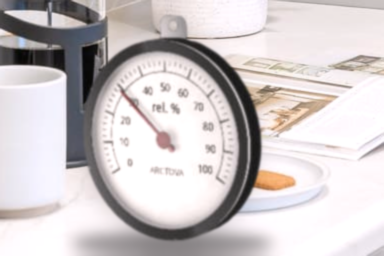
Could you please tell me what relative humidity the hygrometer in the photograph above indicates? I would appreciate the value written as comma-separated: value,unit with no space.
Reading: 30,%
